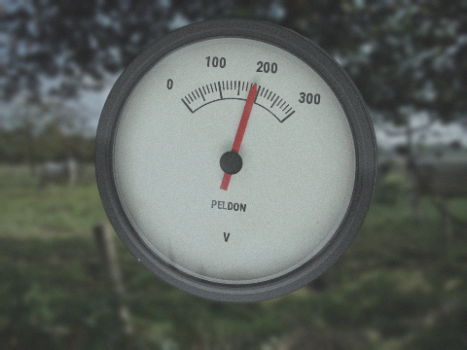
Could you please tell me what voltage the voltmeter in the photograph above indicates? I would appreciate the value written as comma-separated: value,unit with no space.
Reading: 190,V
